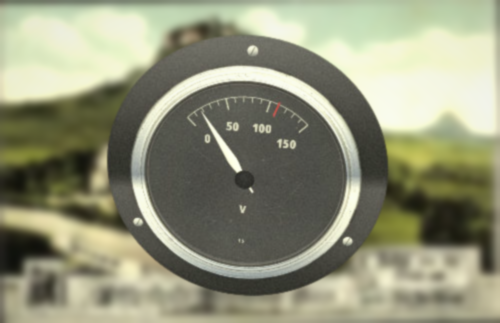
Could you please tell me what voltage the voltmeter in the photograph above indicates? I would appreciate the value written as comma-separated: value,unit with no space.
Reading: 20,V
